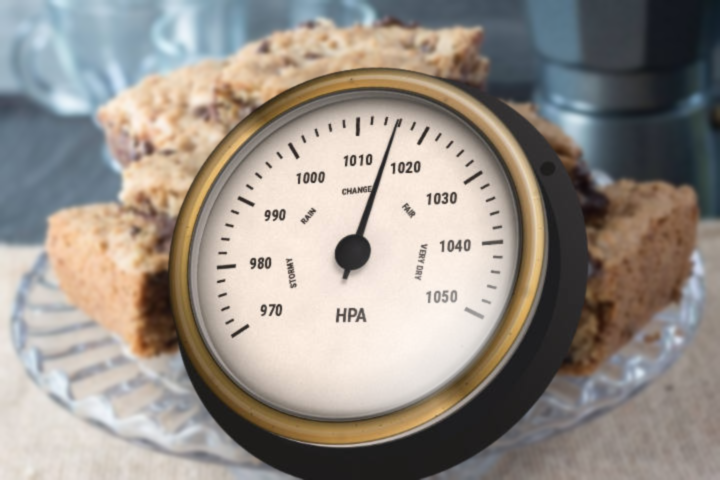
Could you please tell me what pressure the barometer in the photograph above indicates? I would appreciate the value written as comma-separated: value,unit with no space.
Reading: 1016,hPa
